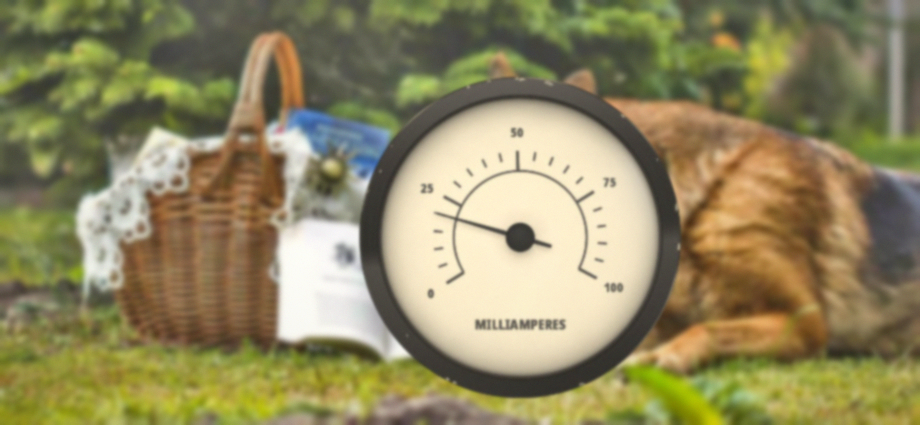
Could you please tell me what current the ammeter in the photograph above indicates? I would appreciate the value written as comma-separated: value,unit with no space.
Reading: 20,mA
